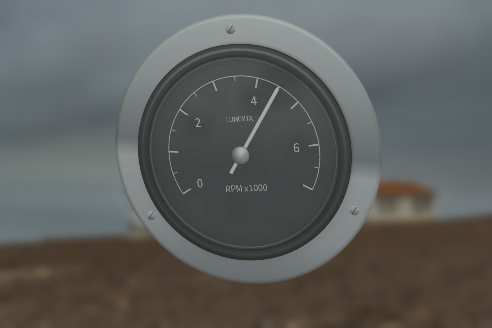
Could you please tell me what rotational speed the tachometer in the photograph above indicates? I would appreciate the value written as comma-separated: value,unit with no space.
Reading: 4500,rpm
